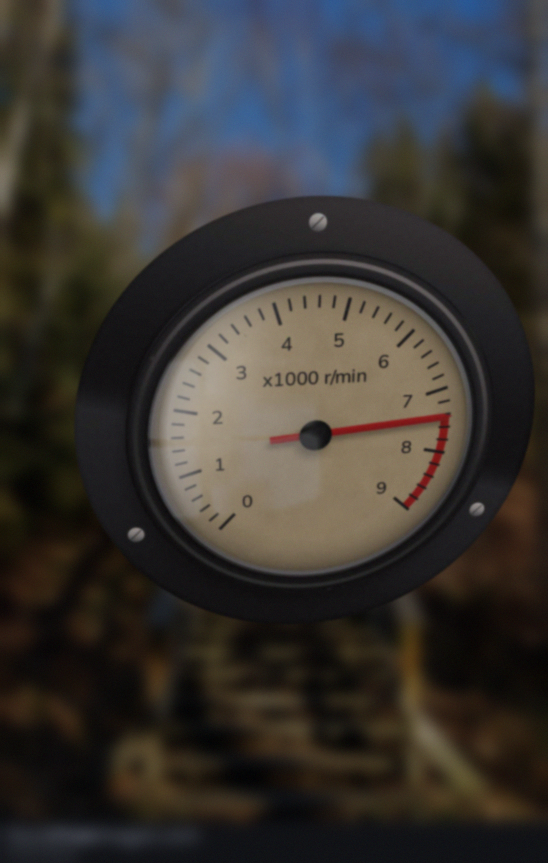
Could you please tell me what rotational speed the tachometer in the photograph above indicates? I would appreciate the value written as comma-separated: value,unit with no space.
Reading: 7400,rpm
